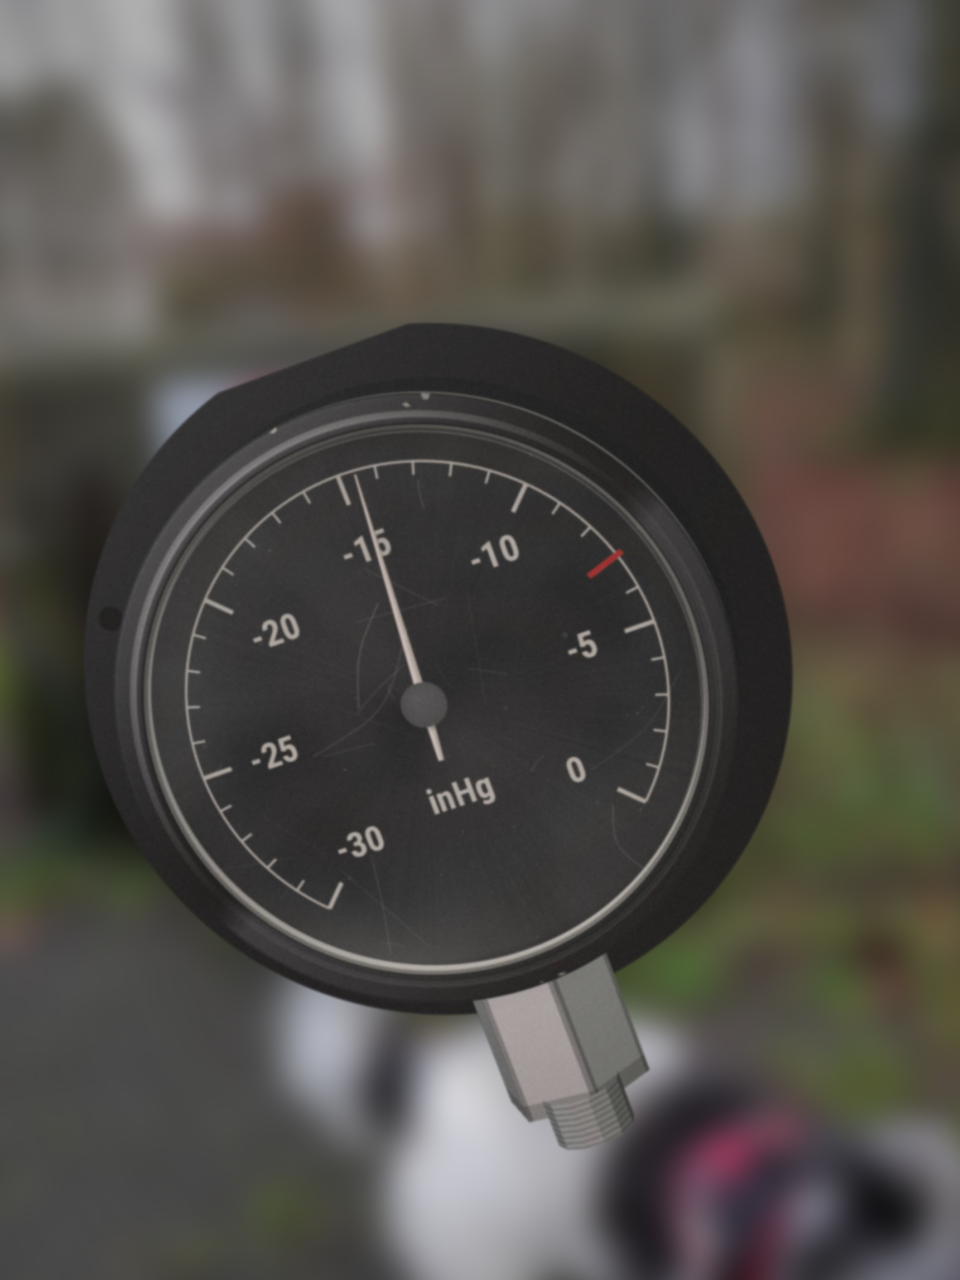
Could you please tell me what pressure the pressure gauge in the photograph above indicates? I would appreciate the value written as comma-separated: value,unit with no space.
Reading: -14.5,inHg
